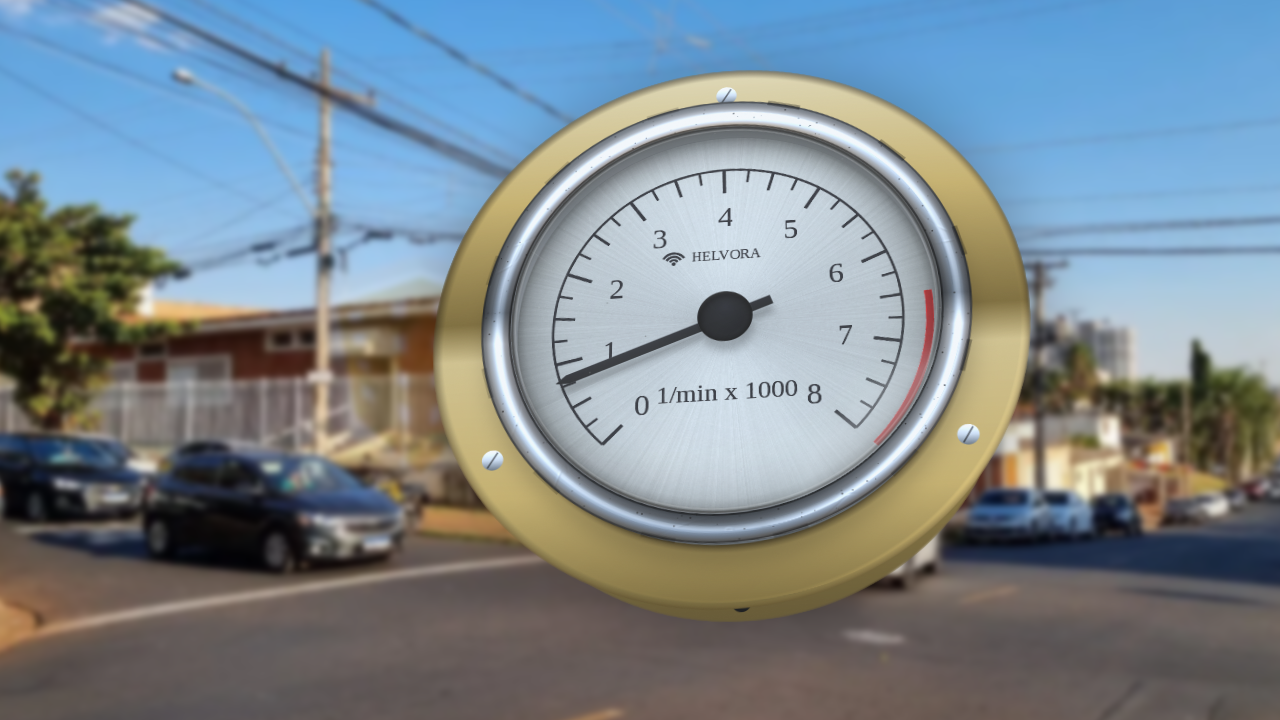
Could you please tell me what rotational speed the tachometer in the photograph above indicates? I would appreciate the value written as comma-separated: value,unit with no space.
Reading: 750,rpm
